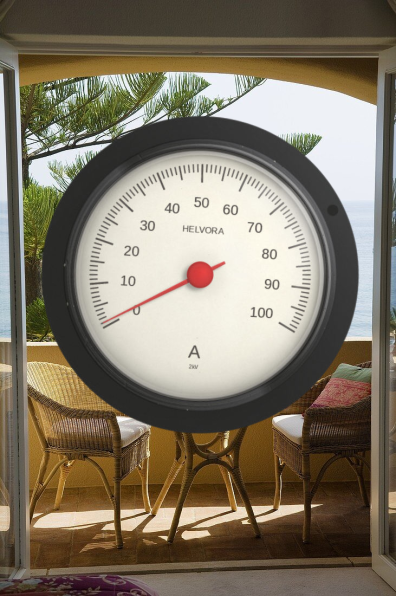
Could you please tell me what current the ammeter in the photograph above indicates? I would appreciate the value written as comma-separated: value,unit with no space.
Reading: 1,A
